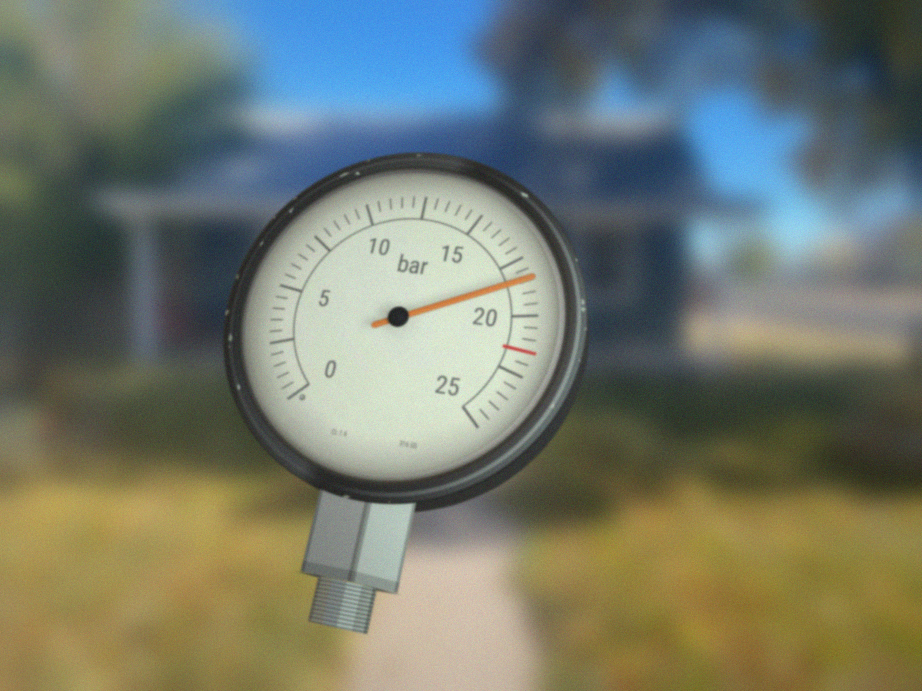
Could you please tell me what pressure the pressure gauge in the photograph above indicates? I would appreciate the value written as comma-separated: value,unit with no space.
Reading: 18.5,bar
